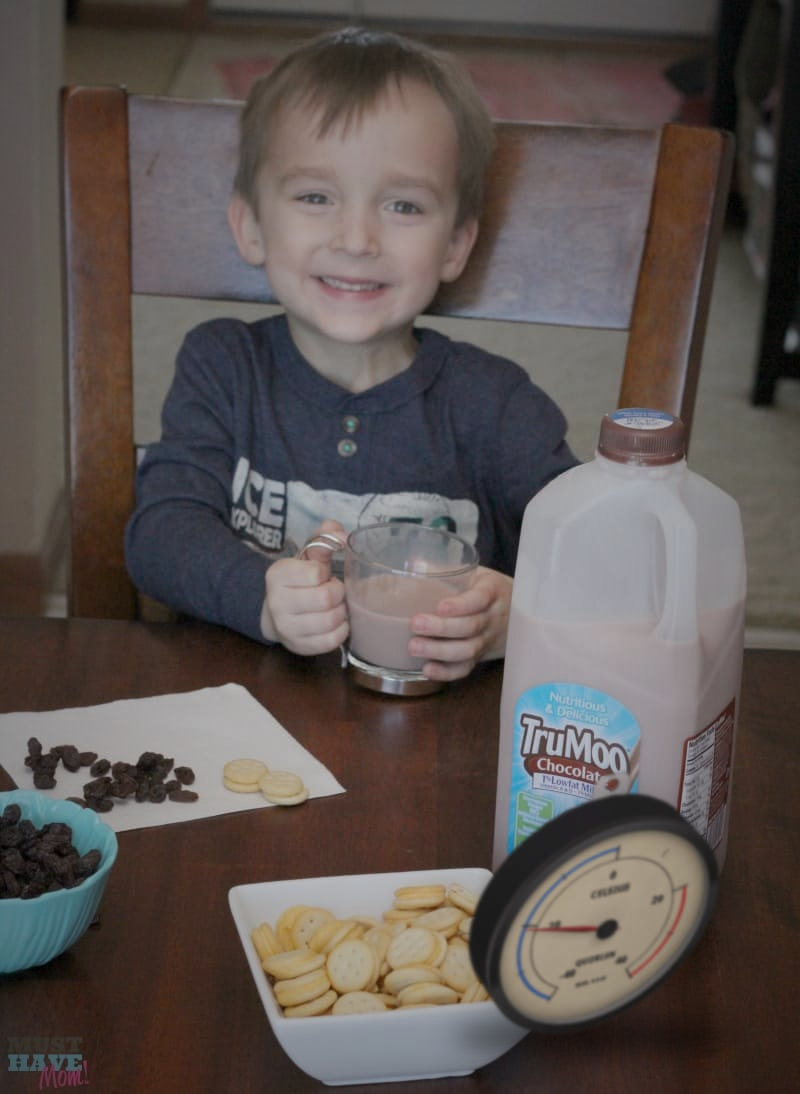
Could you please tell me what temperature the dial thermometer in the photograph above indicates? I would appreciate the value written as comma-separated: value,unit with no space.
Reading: -20,°C
